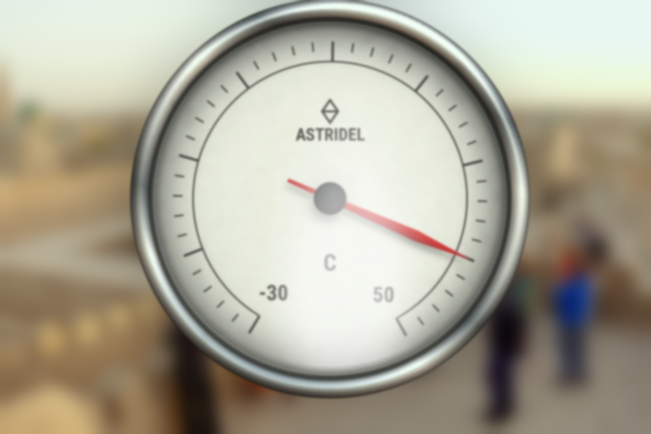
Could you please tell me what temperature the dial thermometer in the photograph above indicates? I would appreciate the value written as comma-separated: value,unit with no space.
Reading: 40,°C
